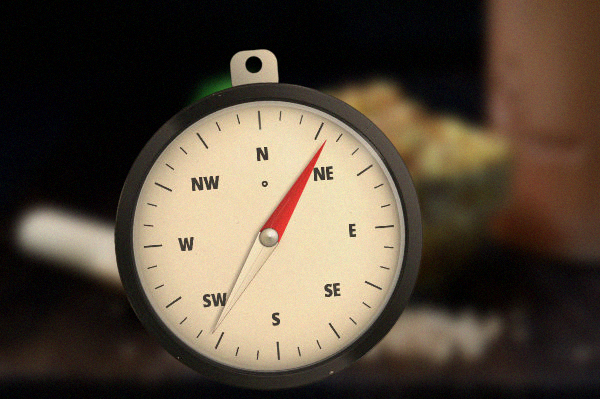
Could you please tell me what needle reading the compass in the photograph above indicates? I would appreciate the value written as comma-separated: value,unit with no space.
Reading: 35,°
